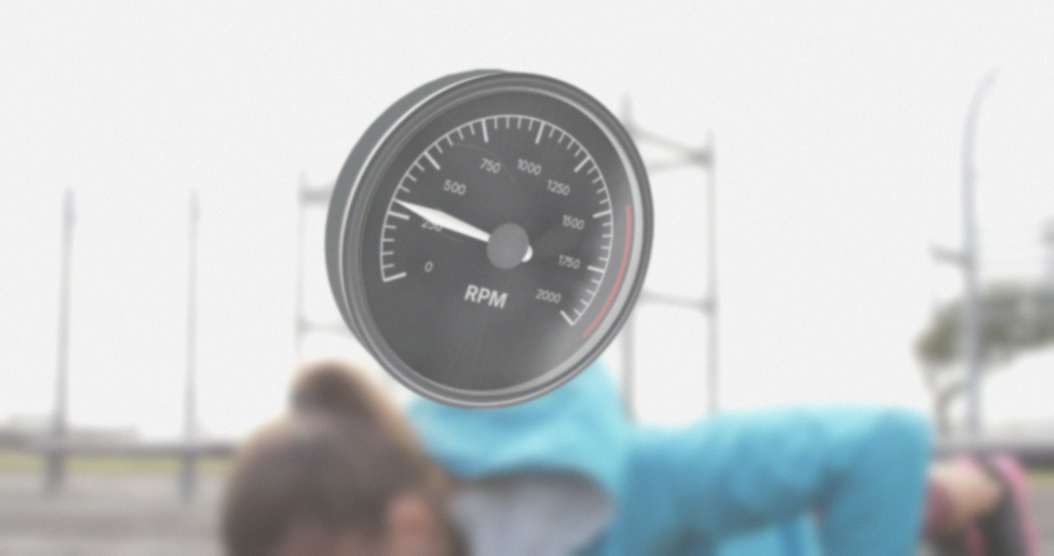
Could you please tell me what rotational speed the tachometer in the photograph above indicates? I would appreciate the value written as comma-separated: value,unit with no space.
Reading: 300,rpm
